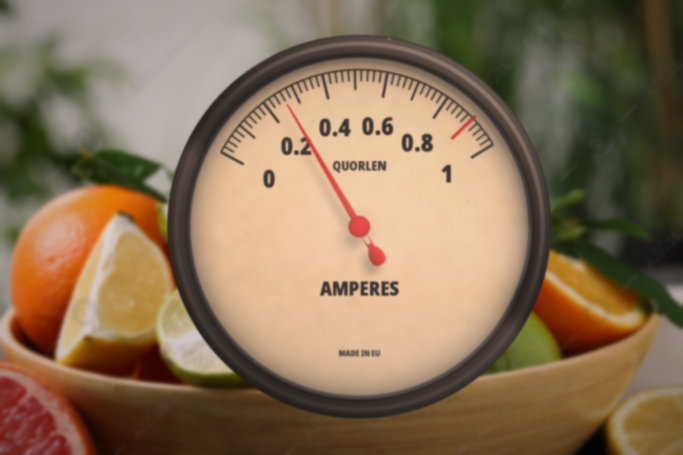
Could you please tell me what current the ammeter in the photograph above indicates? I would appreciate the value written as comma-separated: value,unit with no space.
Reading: 0.26,A
